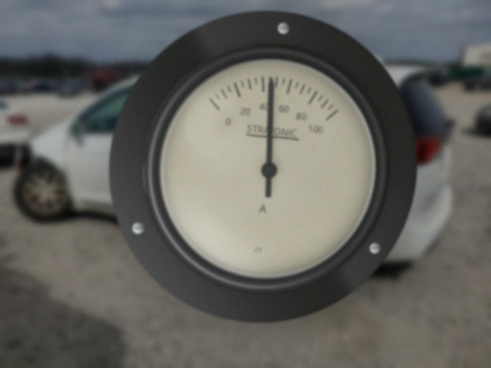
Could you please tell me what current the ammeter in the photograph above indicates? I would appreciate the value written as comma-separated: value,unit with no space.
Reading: 45,A
